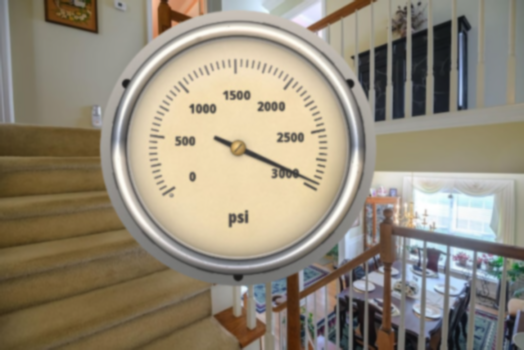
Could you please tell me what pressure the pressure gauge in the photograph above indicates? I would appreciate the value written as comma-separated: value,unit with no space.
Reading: 2950,psi
